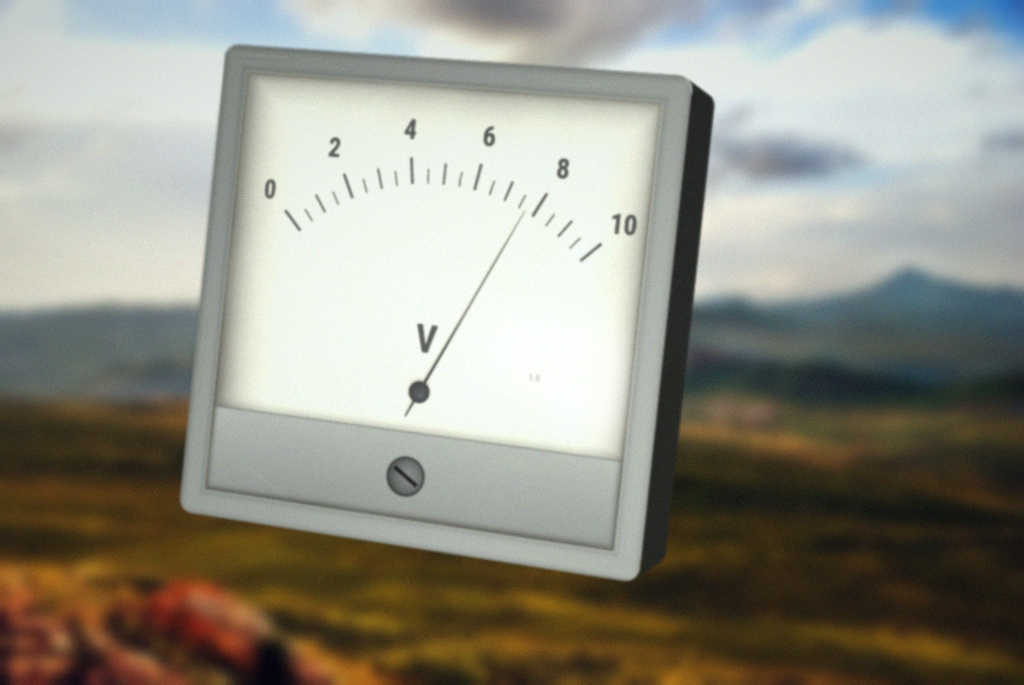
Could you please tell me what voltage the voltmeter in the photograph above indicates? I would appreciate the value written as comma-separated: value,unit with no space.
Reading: 7.75,V
